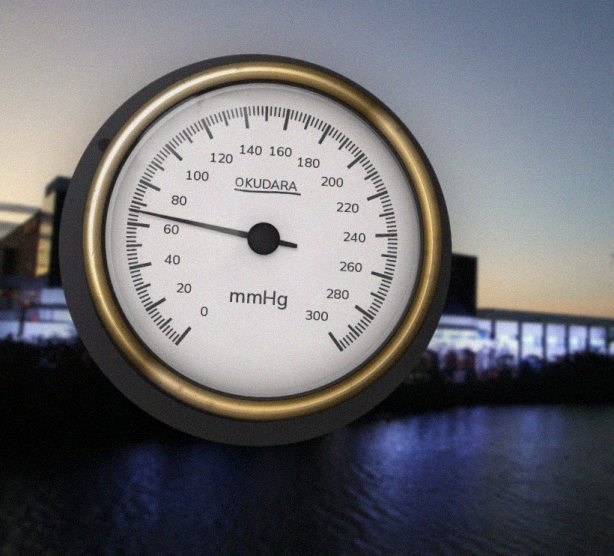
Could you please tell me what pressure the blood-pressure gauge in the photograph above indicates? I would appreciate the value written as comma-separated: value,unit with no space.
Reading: 66,mmHg
